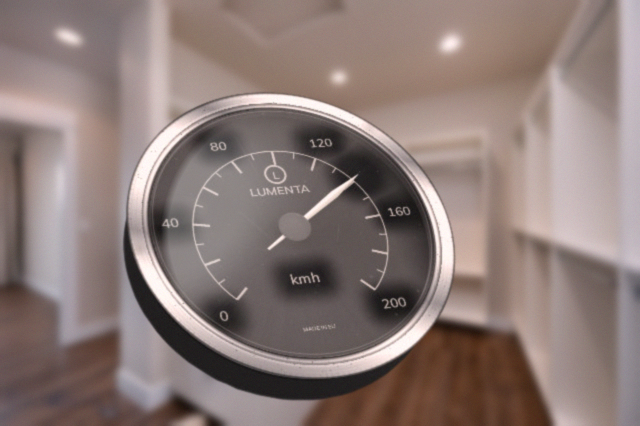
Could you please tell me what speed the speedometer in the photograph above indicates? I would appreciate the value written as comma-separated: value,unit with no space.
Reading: 140,km/h
